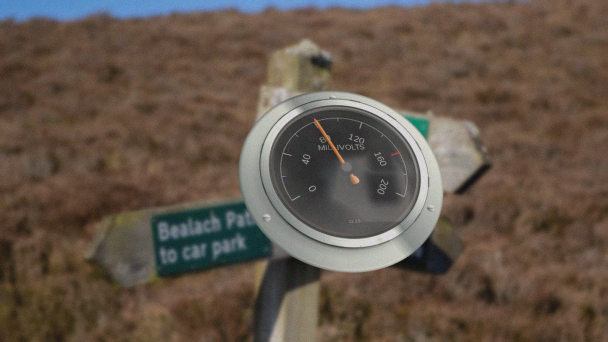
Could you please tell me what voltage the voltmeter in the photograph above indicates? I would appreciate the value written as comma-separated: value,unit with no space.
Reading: 80,mV
